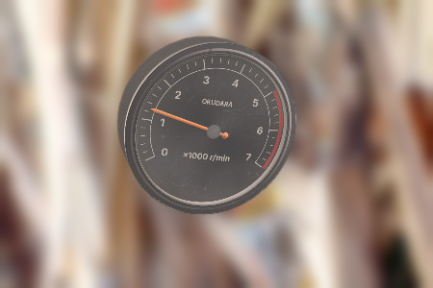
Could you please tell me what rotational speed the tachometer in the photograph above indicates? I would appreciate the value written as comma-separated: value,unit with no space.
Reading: 1300,rpm
